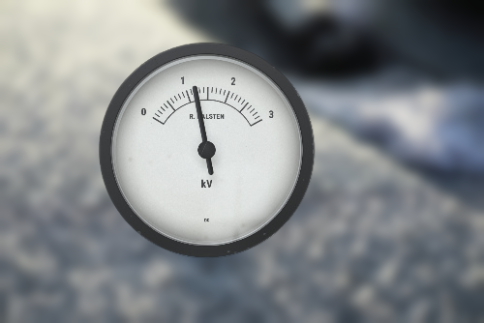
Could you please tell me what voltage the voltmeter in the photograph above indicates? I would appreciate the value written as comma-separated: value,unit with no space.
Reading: 1.2,kV
